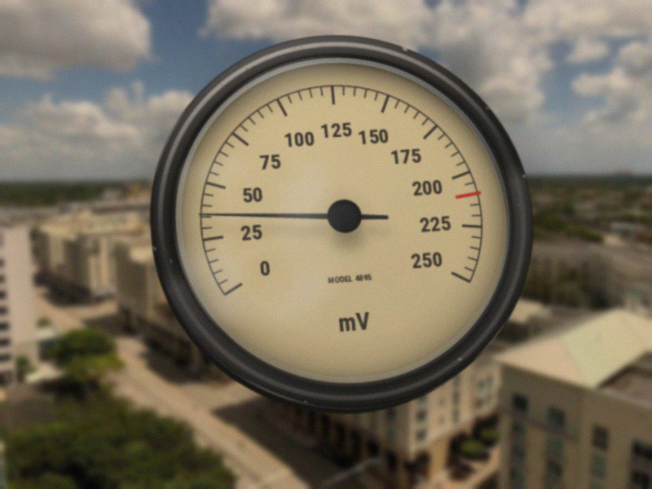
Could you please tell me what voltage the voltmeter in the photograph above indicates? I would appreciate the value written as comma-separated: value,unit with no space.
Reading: 35,mV
